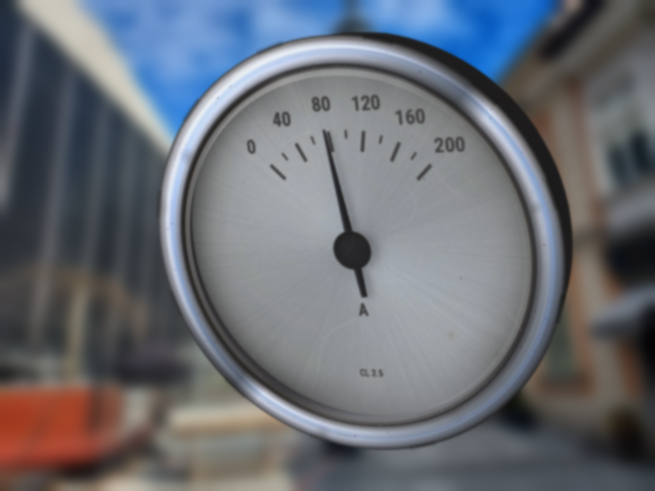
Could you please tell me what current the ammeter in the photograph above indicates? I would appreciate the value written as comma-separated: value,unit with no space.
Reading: 80,A
